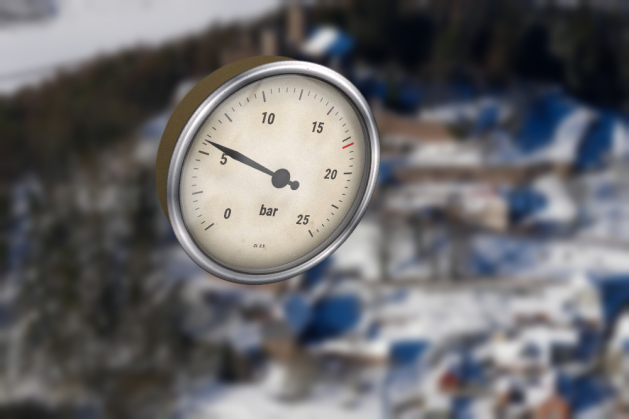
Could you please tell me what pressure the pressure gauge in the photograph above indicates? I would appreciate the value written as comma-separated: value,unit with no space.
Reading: 5.75,bar
